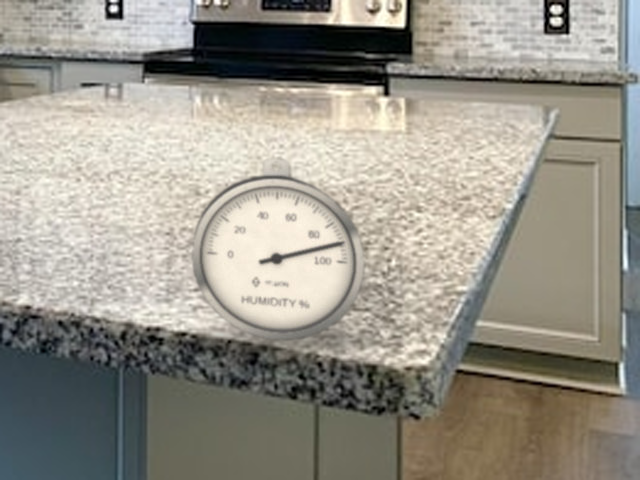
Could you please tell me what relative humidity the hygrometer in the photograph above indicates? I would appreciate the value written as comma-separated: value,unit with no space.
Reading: 90,%
